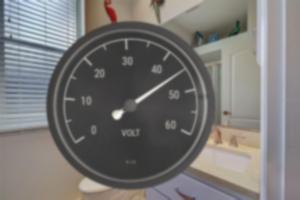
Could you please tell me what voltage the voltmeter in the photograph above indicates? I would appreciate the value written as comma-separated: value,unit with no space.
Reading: 45,V
